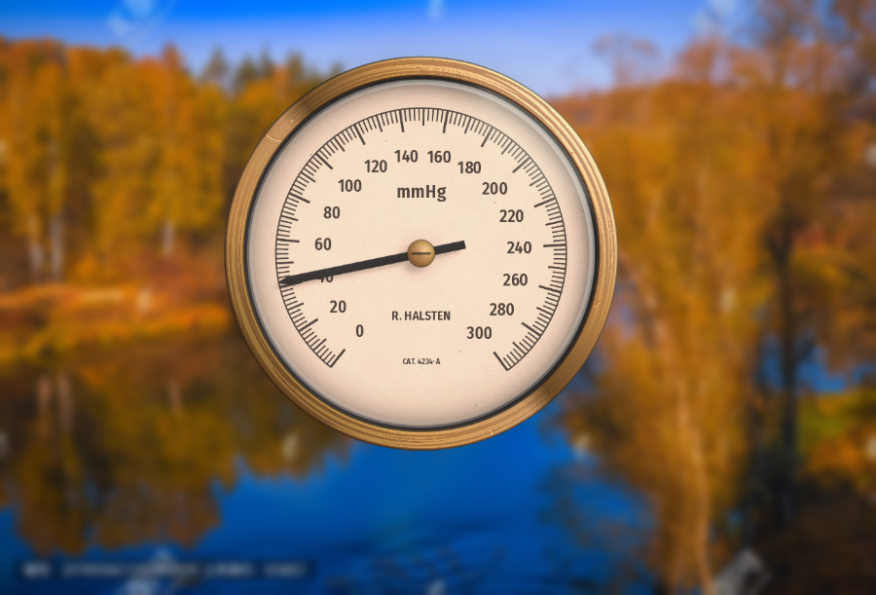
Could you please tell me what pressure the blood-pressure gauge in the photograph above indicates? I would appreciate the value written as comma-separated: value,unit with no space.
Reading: 42,mmHg
